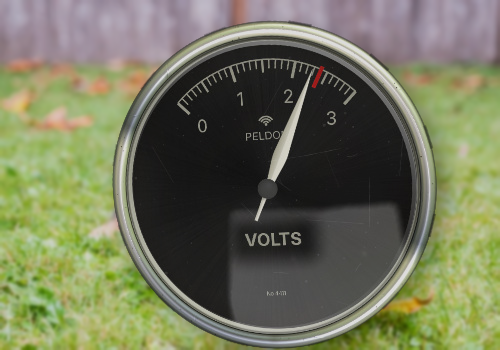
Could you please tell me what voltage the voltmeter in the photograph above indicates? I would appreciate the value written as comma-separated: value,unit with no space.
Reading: 2.3,V
